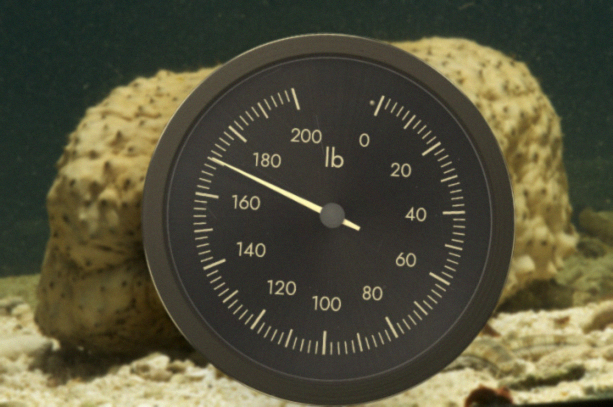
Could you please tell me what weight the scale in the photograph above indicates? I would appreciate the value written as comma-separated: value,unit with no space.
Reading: 170,lb
